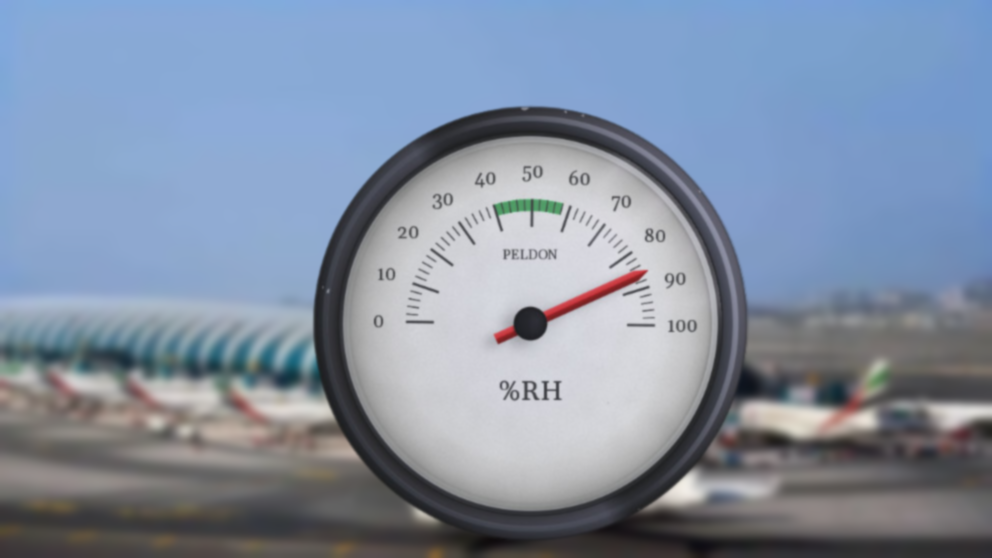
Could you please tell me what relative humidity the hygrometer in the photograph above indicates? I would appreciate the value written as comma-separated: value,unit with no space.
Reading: 86,%
